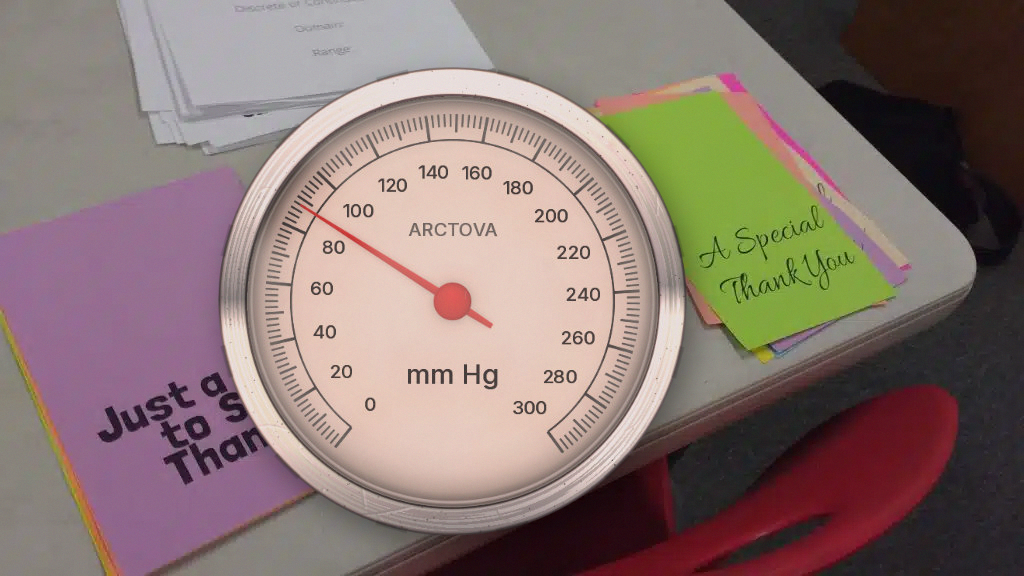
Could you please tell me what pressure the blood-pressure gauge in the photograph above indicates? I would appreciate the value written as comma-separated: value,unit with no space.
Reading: 88,mmHg
